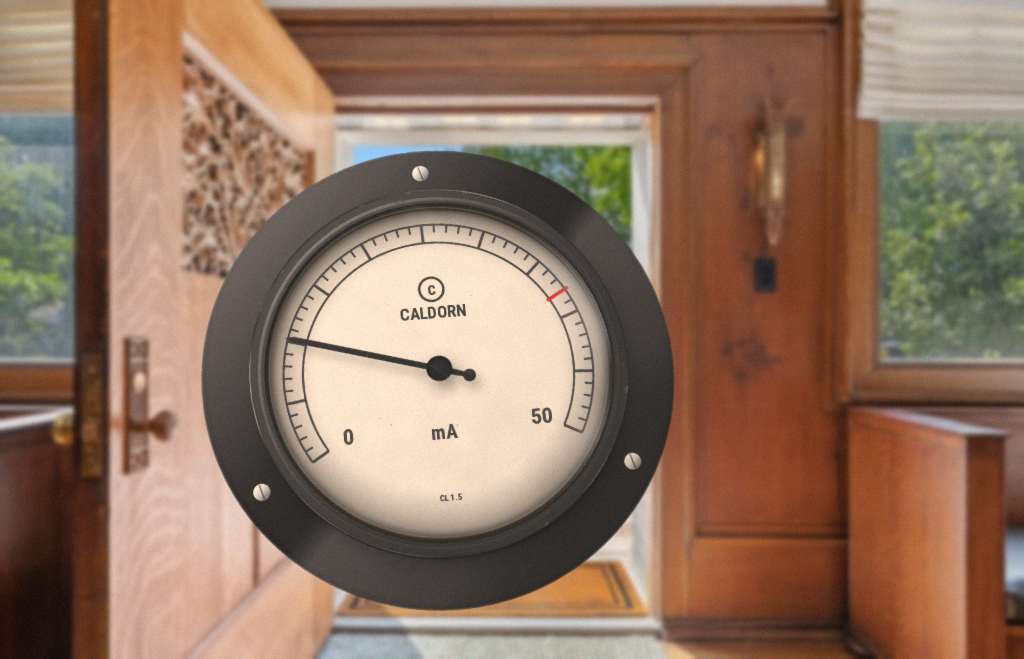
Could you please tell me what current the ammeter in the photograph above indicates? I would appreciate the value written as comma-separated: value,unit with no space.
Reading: 10,mA
